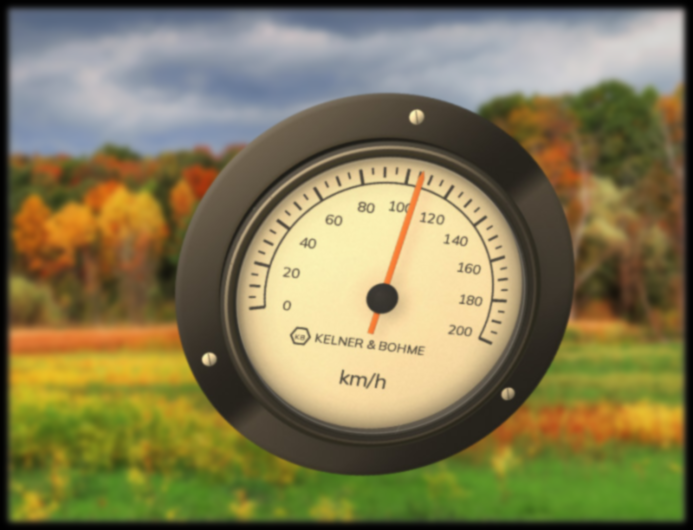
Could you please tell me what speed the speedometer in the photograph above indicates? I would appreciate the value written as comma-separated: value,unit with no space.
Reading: 105,km/h
